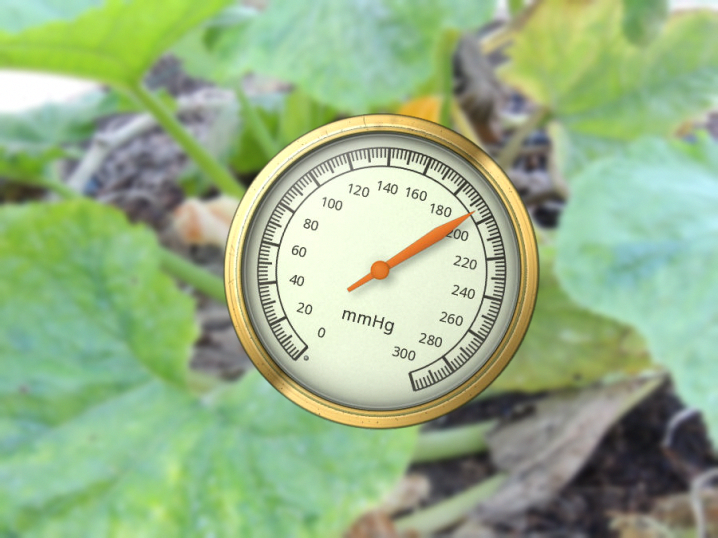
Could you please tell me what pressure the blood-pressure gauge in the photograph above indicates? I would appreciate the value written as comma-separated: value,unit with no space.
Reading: 194,mmHg
